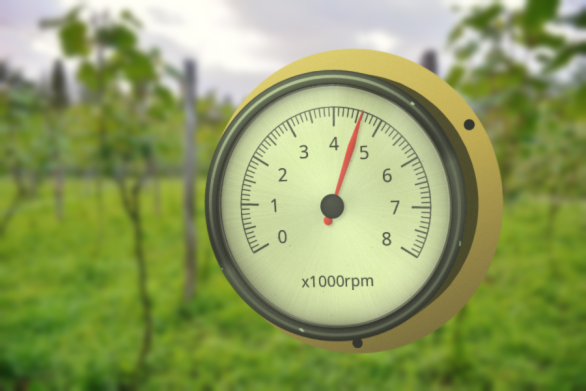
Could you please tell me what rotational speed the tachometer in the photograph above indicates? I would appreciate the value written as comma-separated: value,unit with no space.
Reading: 4600,rpm
